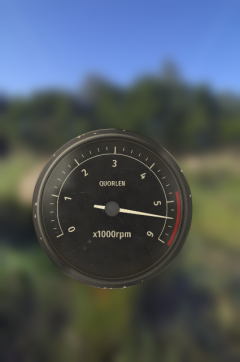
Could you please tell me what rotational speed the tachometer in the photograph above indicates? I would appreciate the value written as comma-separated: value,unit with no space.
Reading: 5400,rpm
